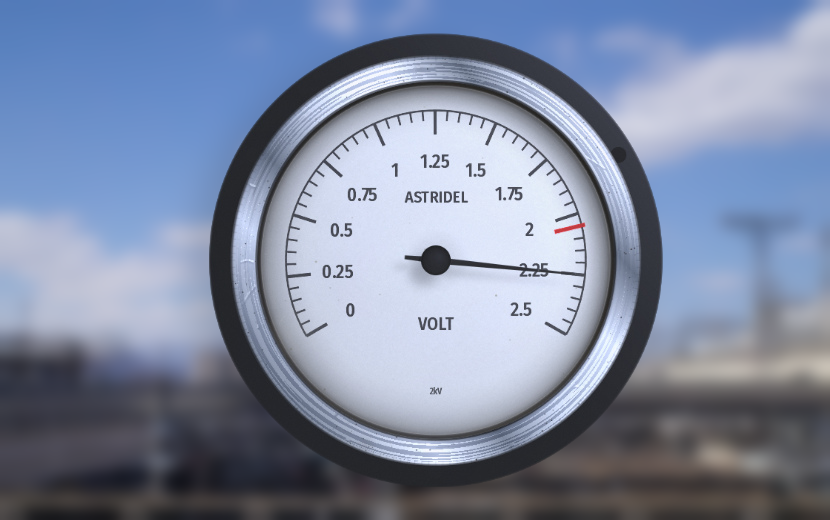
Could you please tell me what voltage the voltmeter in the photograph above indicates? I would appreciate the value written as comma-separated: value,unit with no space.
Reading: 2.25,V
